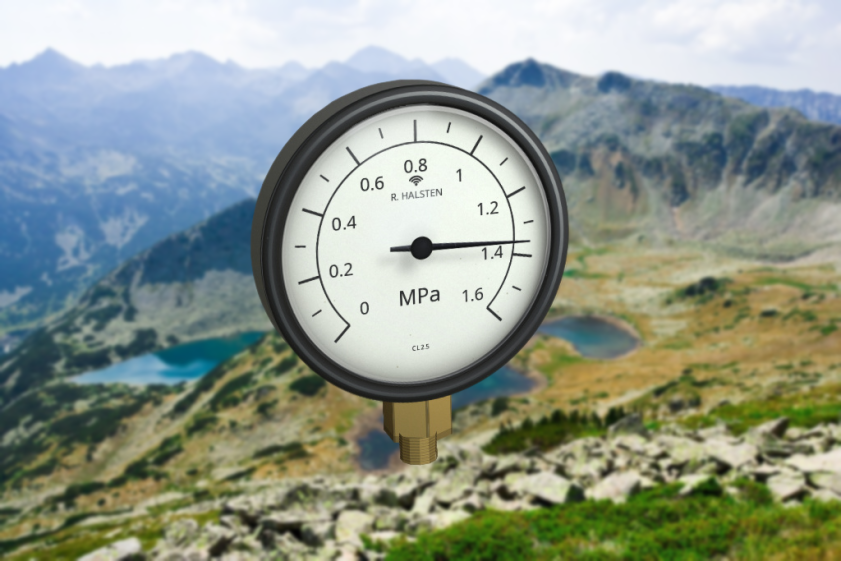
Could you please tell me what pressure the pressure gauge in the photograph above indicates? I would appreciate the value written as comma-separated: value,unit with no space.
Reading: 1.35,MPa
